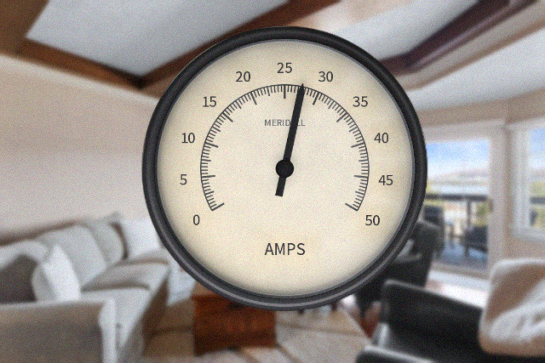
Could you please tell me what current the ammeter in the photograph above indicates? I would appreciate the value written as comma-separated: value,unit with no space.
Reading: 27.5,A
